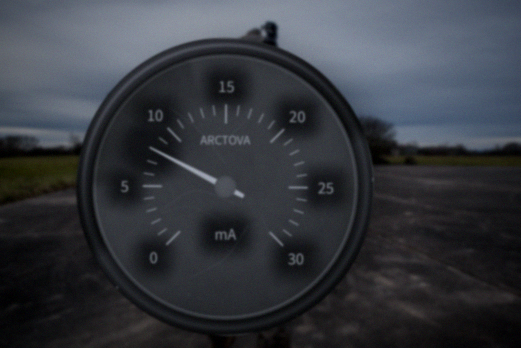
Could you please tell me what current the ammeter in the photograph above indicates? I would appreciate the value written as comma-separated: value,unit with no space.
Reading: 8,mA
